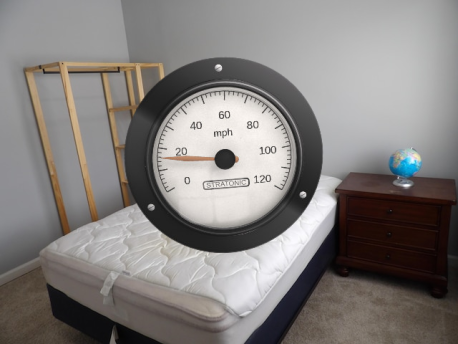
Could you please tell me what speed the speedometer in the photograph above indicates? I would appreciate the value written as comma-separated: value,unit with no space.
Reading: 16,mph
